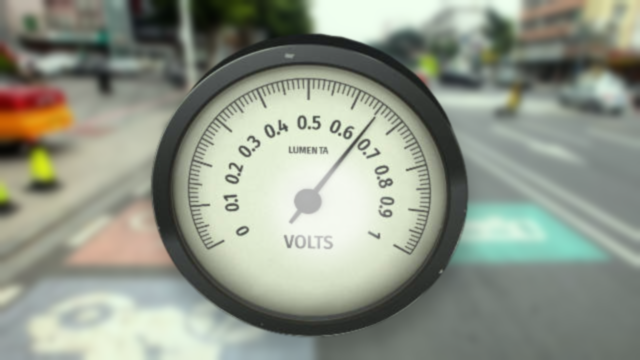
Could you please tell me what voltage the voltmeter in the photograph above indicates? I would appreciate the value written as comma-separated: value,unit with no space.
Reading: 0.65,V
